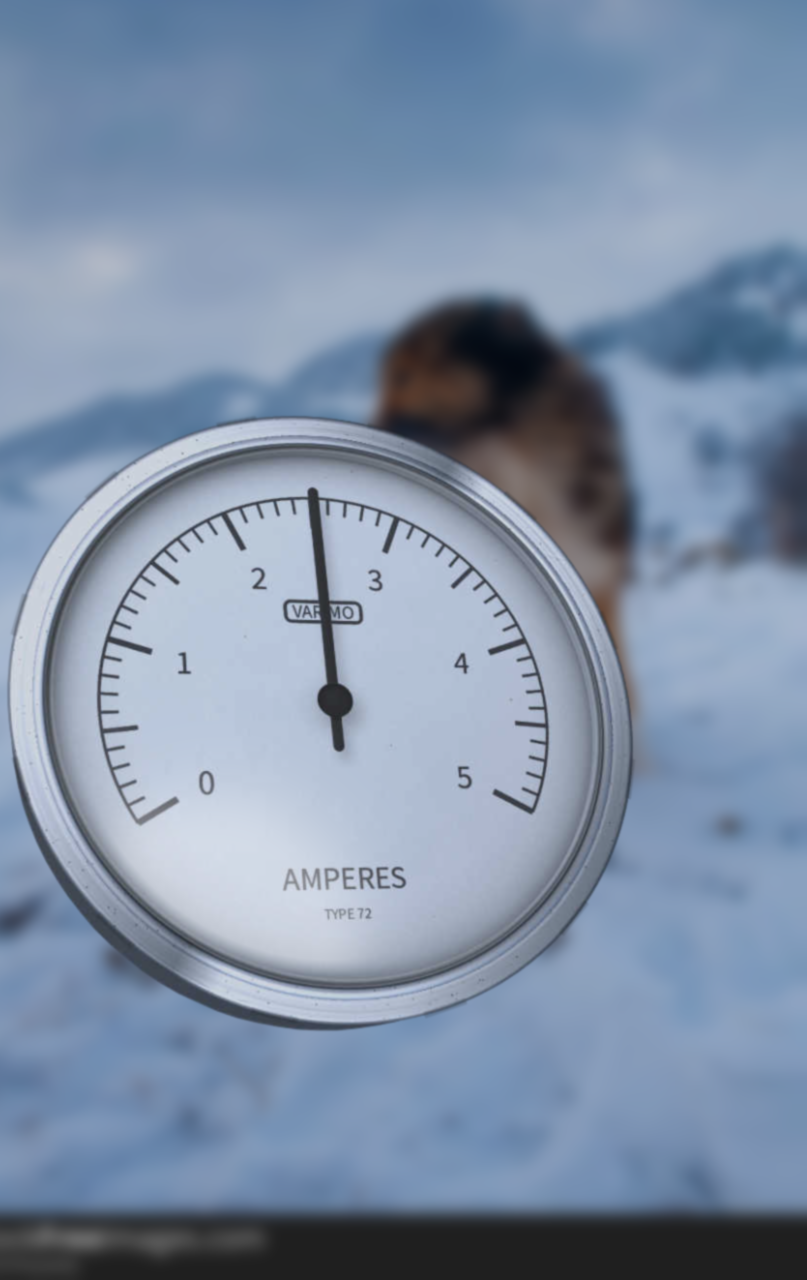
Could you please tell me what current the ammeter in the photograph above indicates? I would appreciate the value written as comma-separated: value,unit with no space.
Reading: 2.5,A
